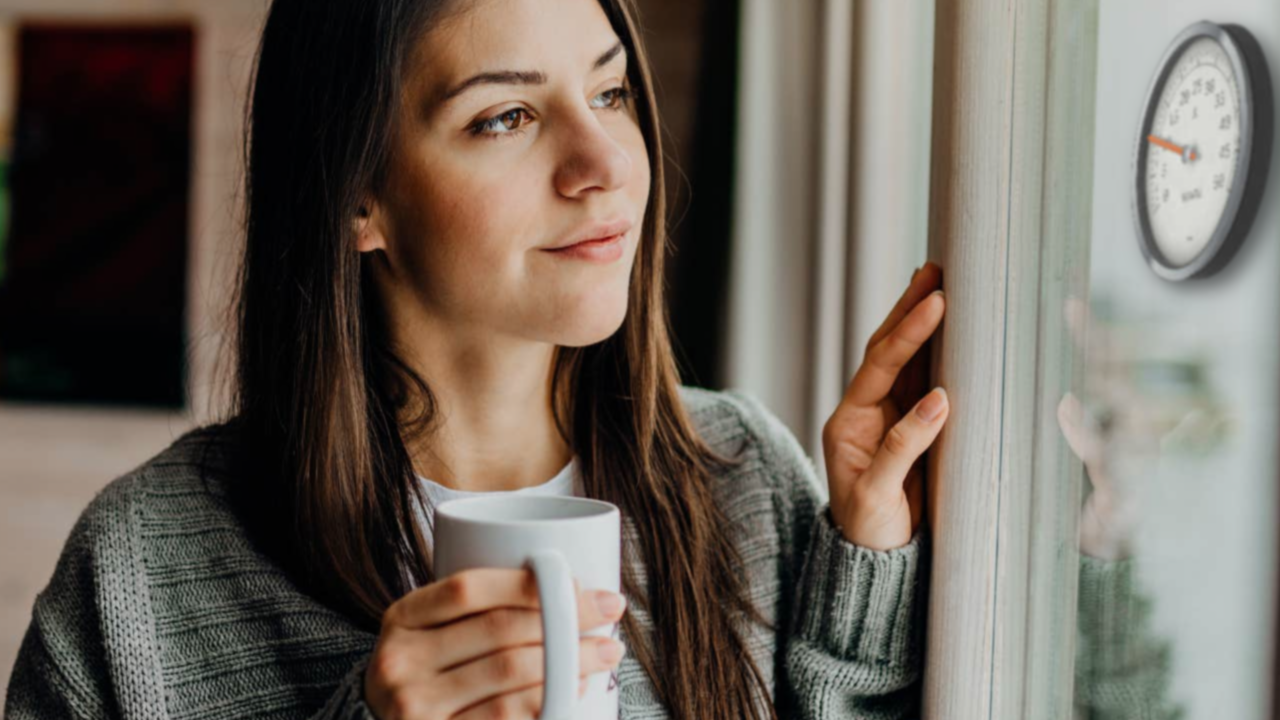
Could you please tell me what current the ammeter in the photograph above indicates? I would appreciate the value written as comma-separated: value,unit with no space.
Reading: 10,A
